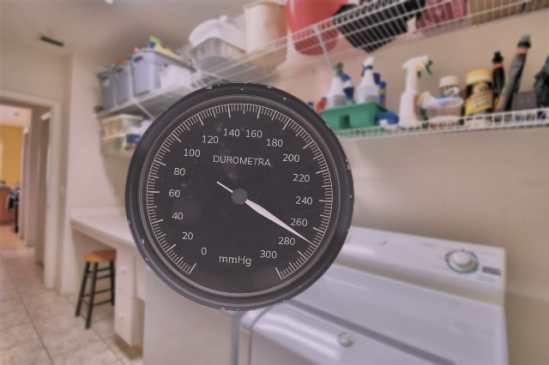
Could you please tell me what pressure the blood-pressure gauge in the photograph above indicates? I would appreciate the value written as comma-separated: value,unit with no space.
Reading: 270,mmHg
